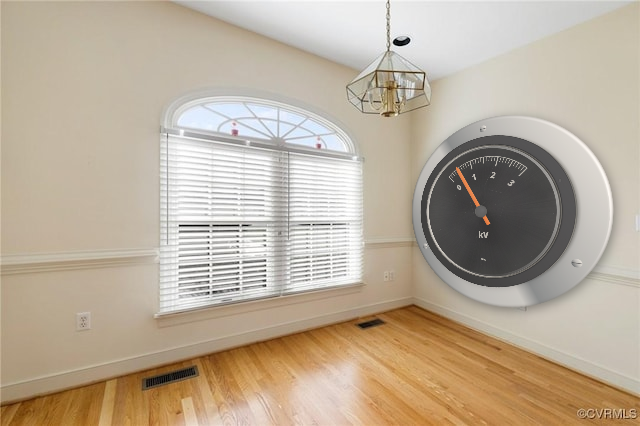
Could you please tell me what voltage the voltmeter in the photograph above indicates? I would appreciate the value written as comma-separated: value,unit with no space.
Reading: 0.5,kV
